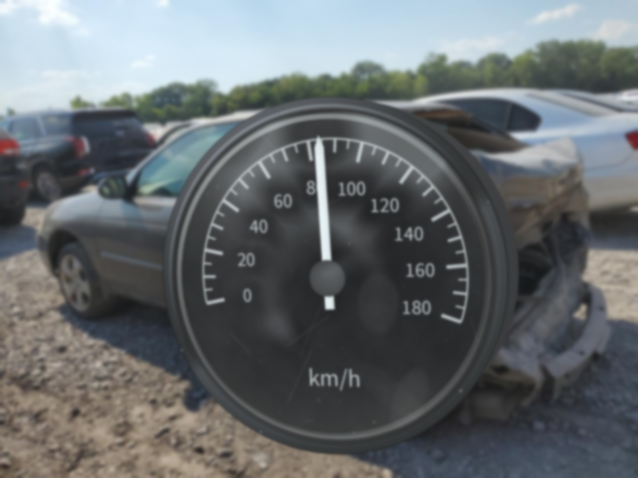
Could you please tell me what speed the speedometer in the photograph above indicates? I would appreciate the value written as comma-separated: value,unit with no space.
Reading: 85,km/h
